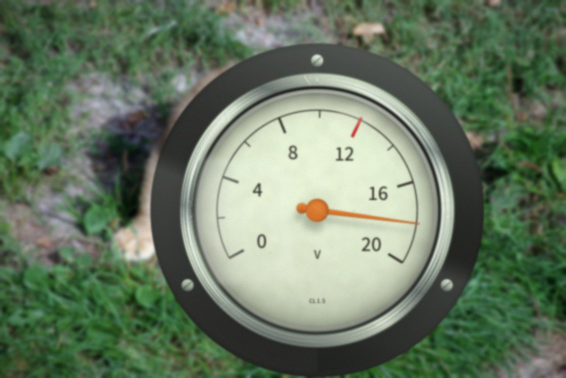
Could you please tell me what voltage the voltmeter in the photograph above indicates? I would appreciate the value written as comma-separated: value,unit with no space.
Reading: 18,V
